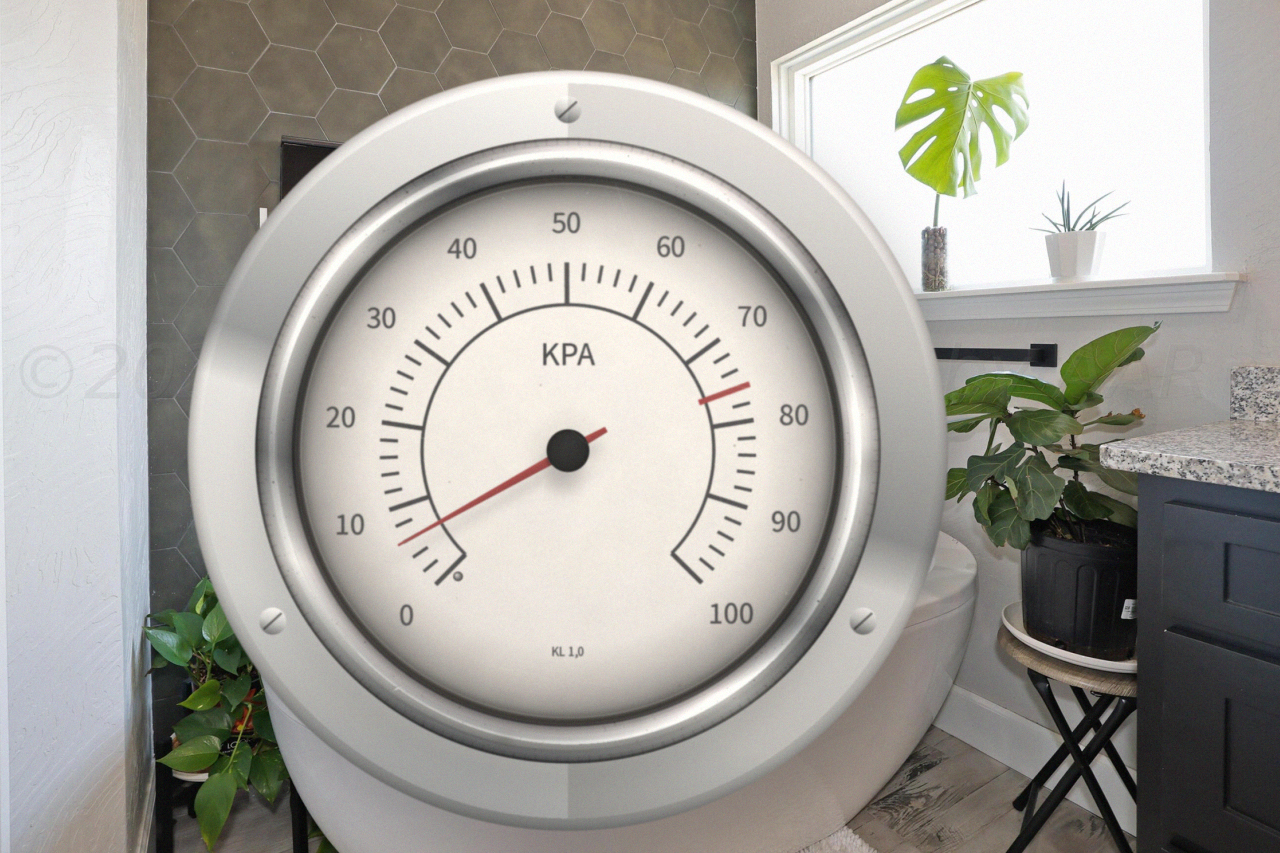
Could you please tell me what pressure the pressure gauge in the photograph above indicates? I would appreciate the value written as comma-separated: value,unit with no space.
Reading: 6,kPa
